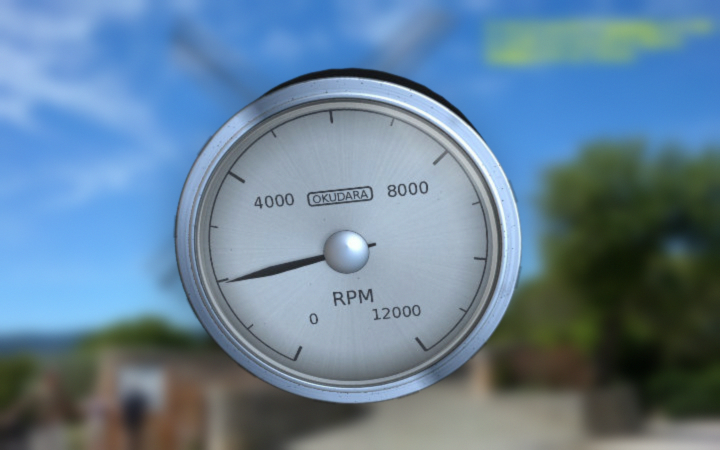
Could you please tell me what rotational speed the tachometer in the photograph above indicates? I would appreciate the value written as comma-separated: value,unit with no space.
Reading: 2000,rpm
